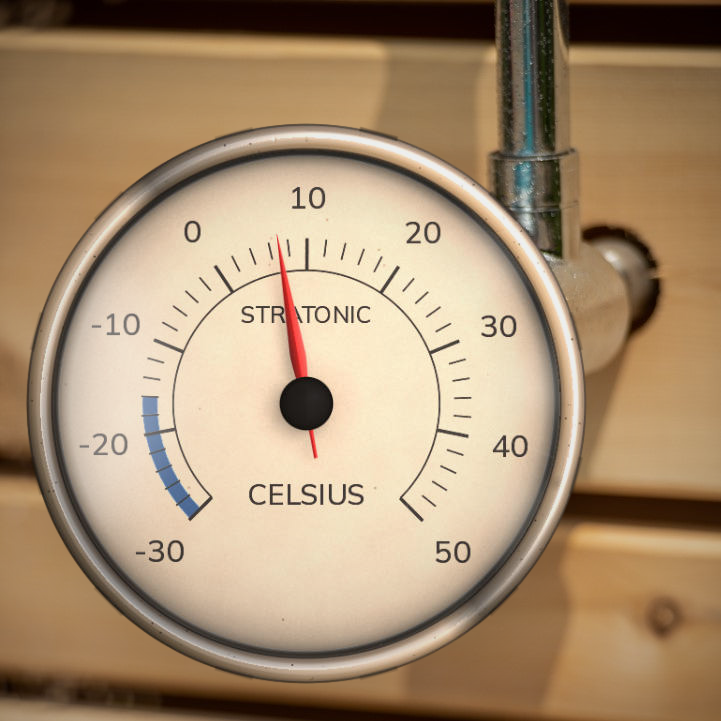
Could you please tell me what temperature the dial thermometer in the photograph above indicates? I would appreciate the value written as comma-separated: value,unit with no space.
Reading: 7,°C
